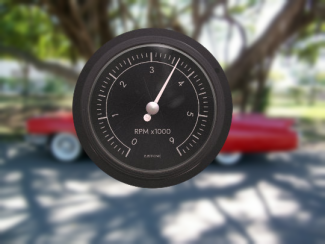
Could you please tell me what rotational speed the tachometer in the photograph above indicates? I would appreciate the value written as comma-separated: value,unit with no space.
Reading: 3600,rpm
